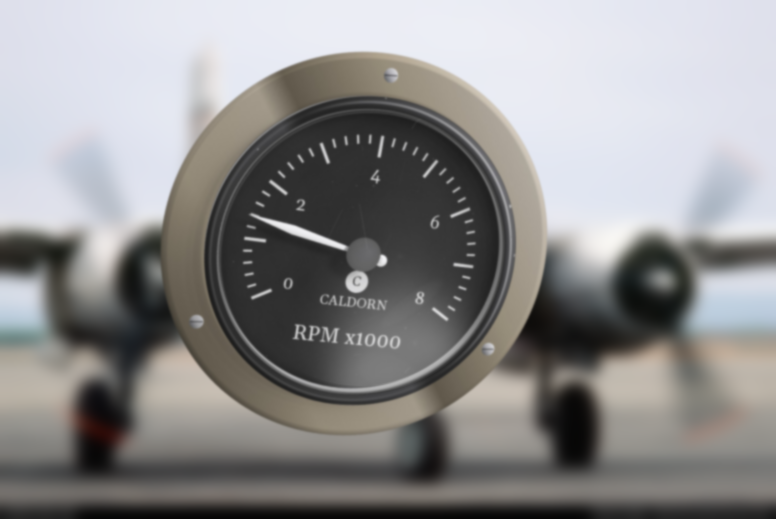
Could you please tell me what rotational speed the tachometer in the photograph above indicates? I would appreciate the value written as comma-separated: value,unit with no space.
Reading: 1400,rpm
